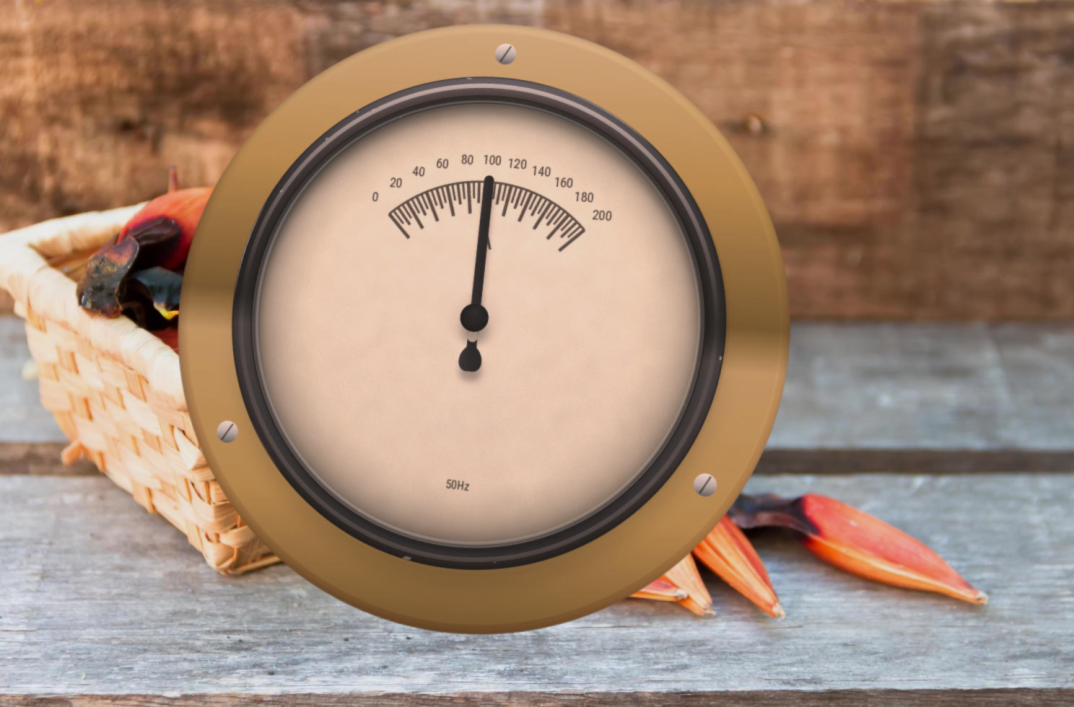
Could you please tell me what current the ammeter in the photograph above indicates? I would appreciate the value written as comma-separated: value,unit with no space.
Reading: 100,A
